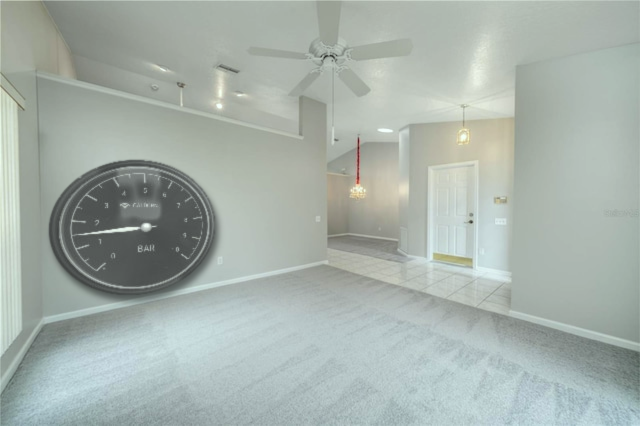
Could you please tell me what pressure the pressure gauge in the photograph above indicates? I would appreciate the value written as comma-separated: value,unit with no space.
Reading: 1.5,bar
